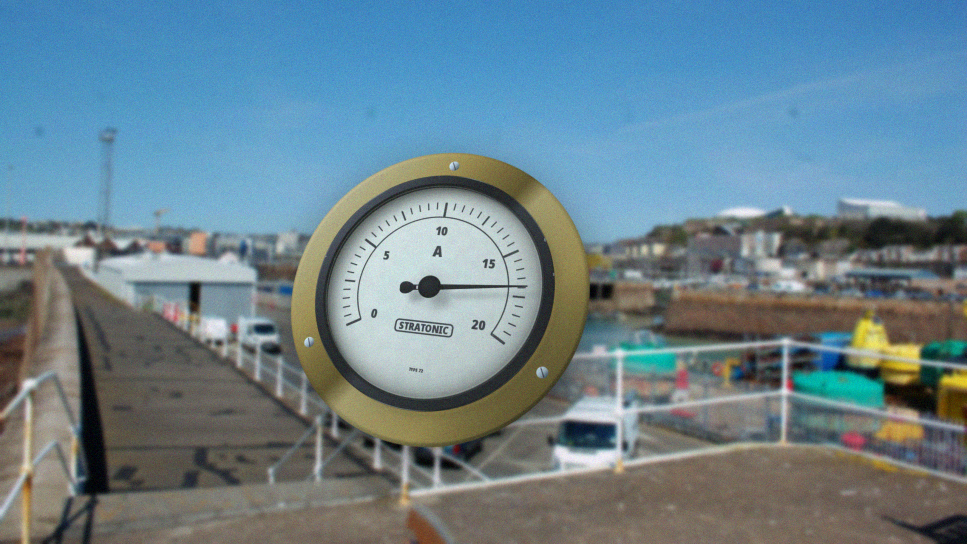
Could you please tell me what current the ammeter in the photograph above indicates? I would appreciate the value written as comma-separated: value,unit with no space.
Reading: 17,A
